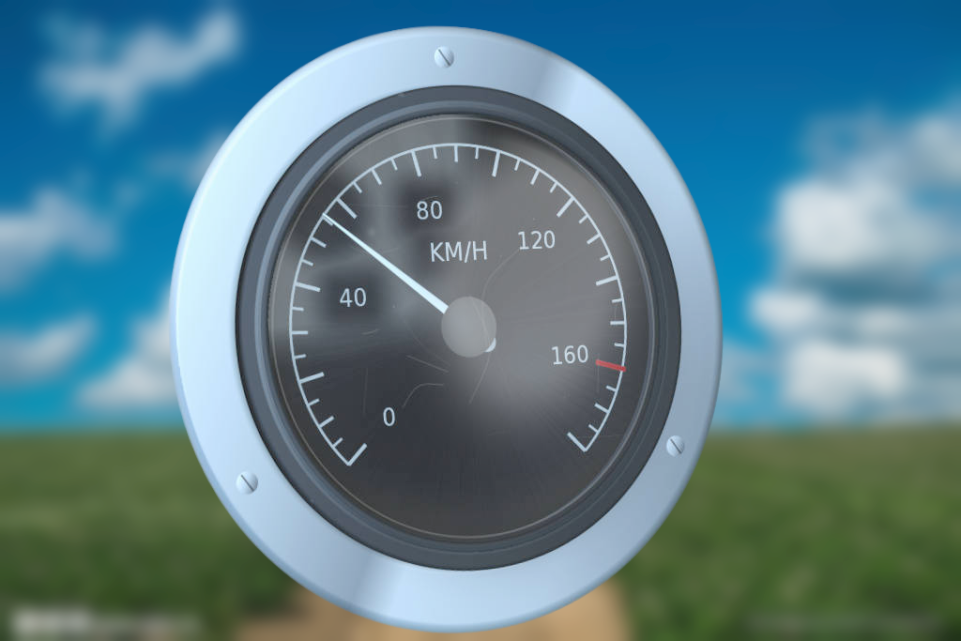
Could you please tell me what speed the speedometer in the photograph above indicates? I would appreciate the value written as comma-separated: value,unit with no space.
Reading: 55,km/h
